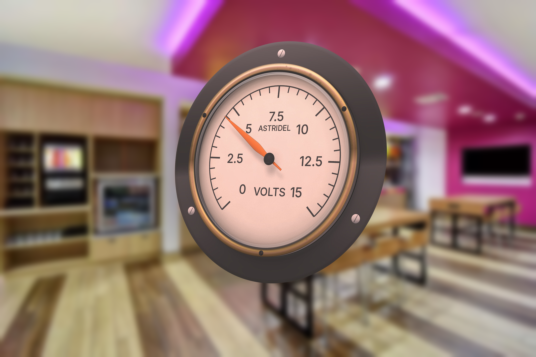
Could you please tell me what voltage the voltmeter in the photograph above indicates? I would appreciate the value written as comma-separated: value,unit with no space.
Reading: 4.5,V
